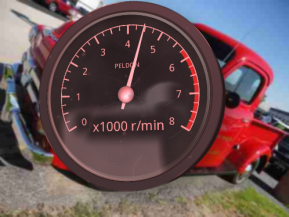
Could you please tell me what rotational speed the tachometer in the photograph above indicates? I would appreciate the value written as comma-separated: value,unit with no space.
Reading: 4500,rpm
